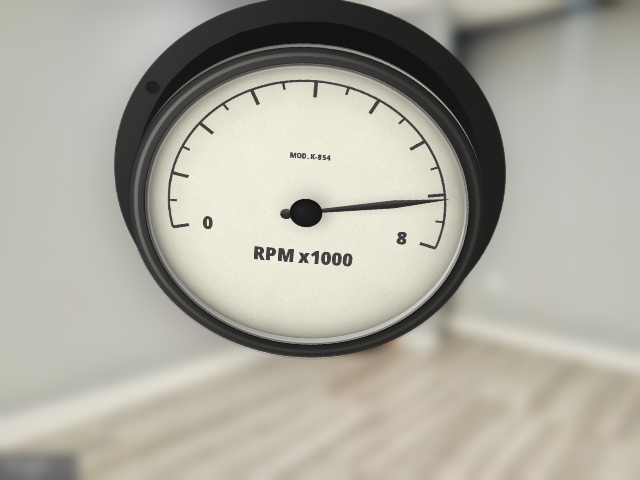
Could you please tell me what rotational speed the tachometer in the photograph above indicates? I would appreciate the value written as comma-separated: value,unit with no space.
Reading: 7000,rpm
